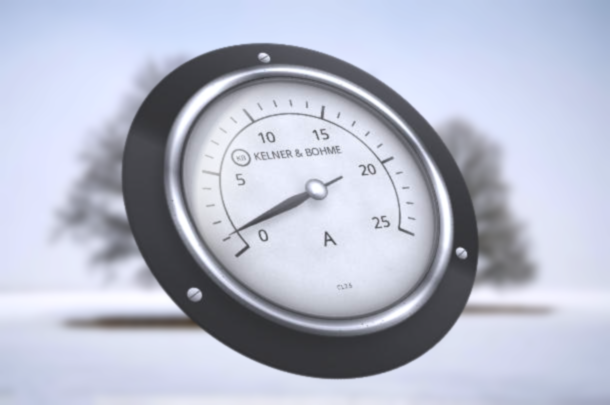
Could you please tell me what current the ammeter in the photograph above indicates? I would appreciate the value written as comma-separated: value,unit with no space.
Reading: 1,A
